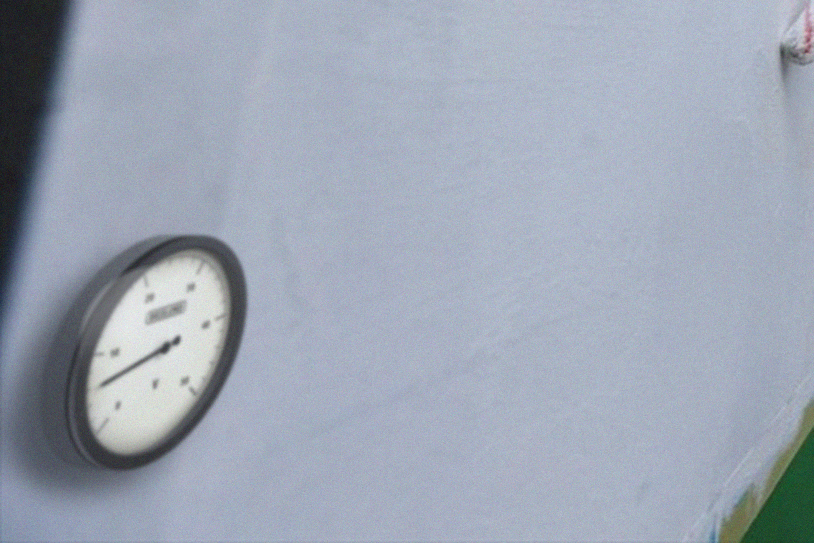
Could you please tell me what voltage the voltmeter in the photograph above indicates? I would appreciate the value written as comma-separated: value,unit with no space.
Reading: 6,V
